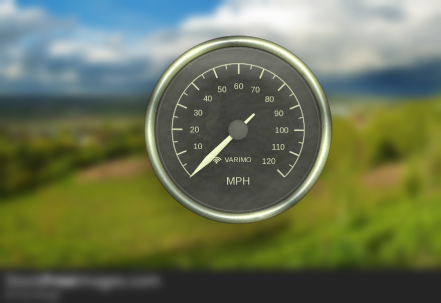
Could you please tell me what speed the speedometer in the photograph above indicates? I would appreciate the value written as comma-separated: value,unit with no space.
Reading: 0,mph
